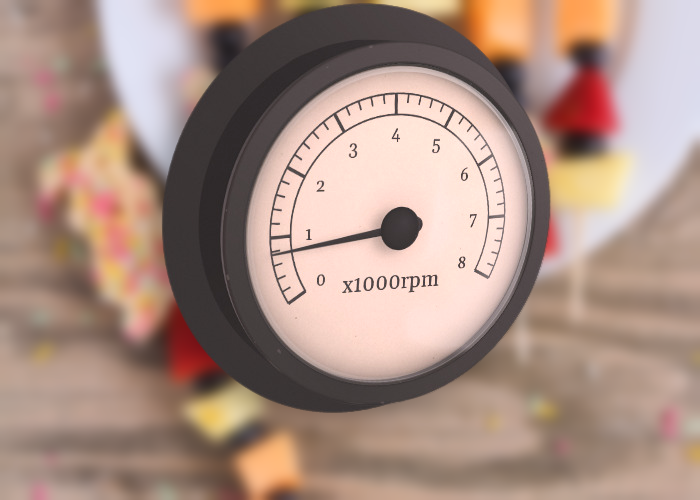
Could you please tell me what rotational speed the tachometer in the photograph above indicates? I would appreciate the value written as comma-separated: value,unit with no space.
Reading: 800,rpm
